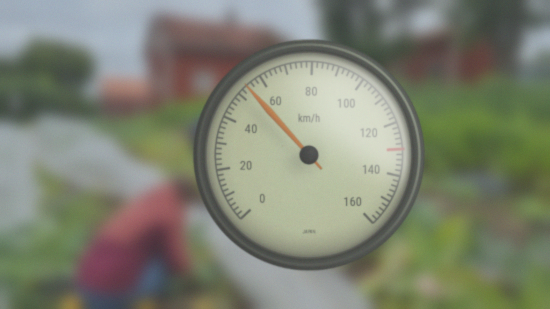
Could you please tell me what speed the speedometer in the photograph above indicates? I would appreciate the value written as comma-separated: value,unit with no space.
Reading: 54,km/h
